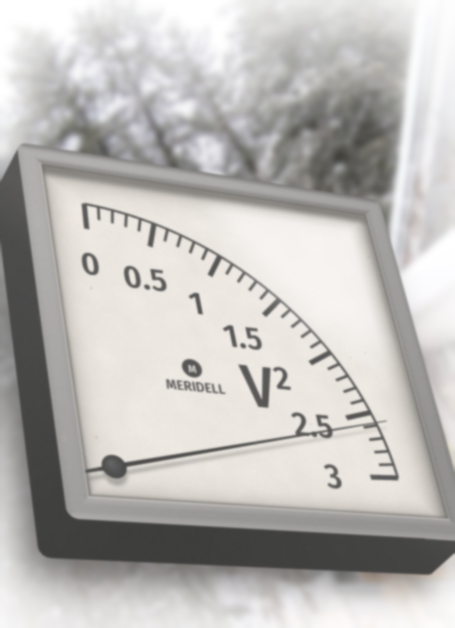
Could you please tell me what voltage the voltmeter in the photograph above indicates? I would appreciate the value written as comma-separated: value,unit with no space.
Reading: 2.6,V
